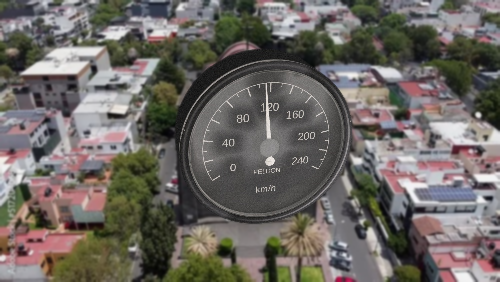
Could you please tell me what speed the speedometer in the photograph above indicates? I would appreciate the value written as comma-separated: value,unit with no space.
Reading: 115,km/h
